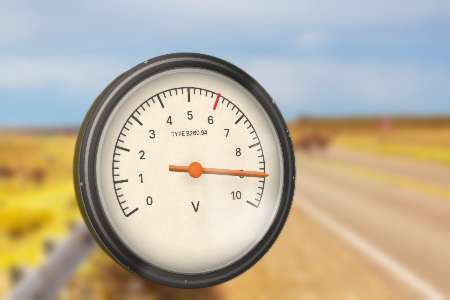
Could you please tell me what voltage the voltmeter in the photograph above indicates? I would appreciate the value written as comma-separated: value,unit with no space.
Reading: 9,V
